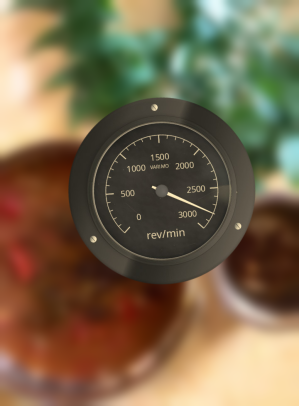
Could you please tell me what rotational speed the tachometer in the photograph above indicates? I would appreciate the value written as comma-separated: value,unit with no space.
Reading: 2800,rpm
